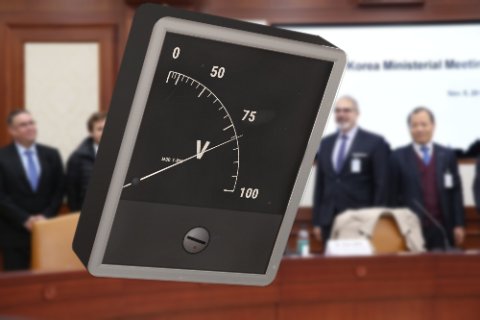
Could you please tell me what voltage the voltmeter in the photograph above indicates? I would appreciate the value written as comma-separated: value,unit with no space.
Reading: 80,V
